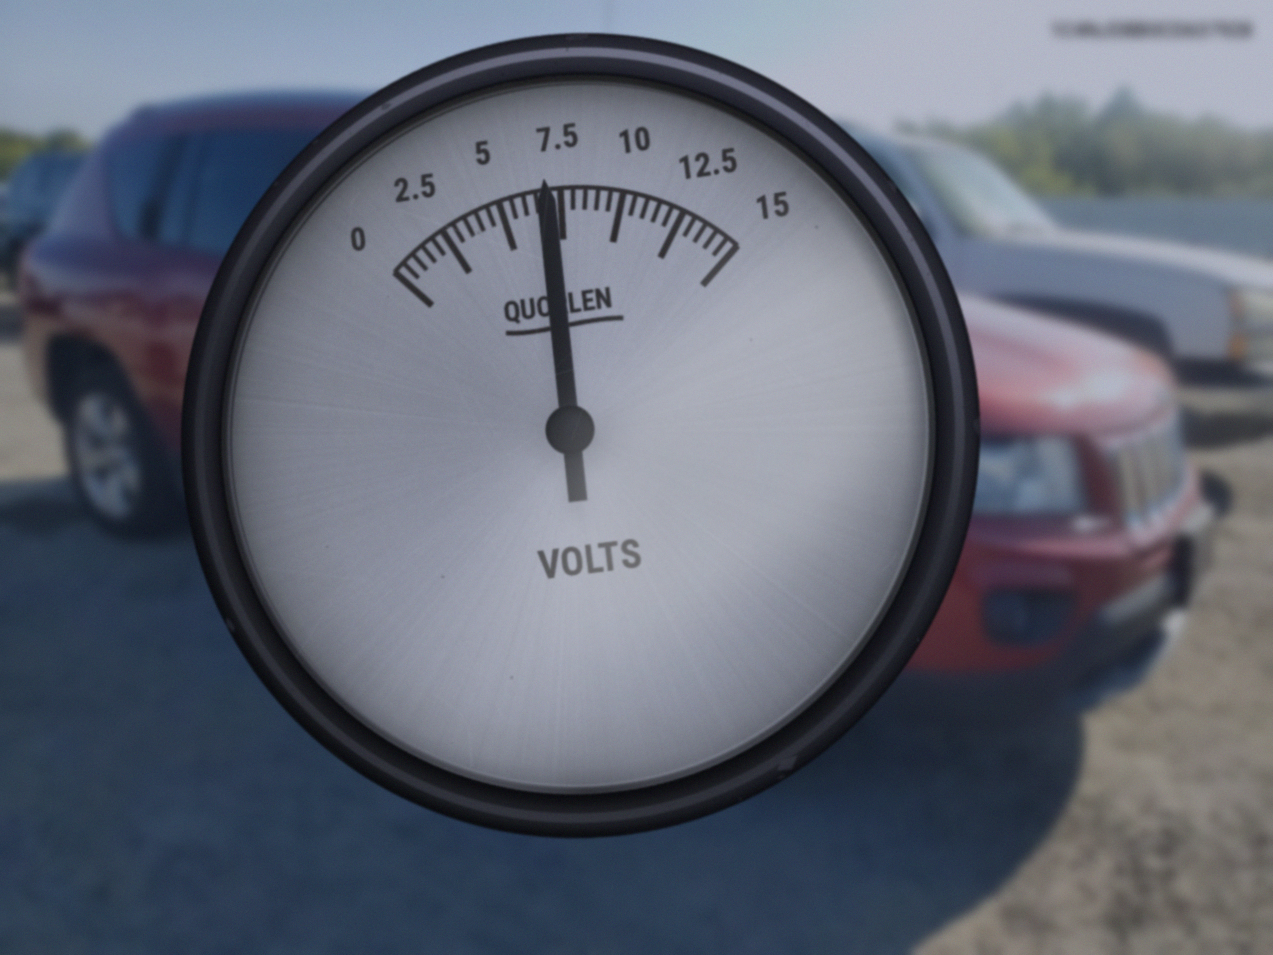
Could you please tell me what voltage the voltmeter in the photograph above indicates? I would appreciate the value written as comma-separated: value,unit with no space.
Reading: 7,V
